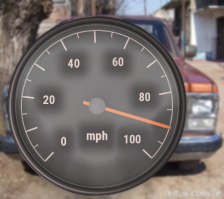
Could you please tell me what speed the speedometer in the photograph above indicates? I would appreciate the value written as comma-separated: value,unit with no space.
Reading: 90,mph
